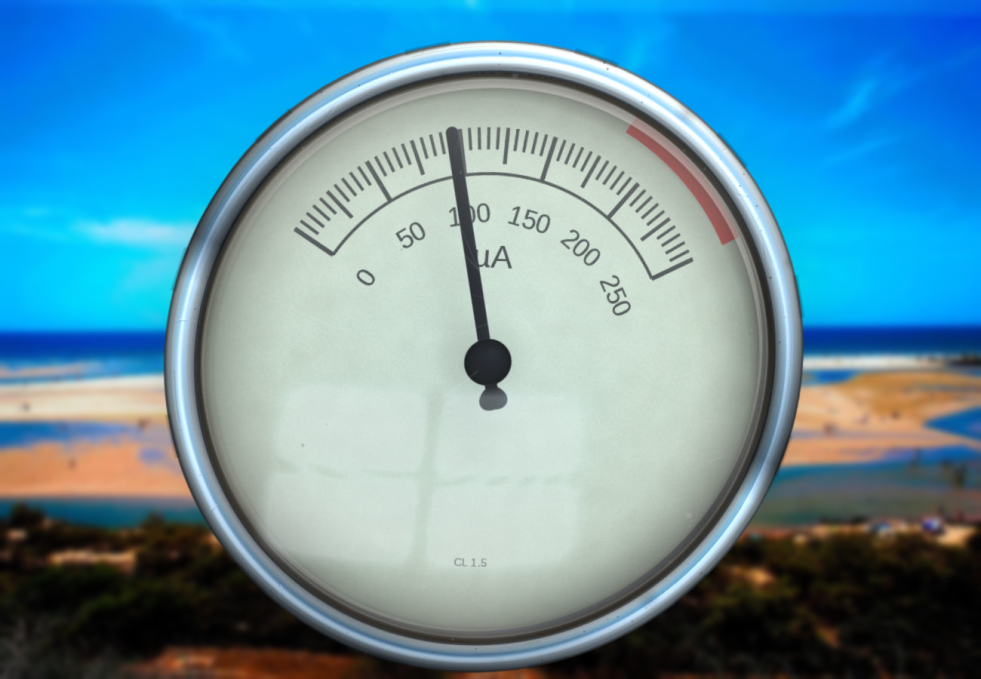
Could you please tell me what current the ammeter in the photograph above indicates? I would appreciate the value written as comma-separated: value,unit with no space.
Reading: 95,µA
